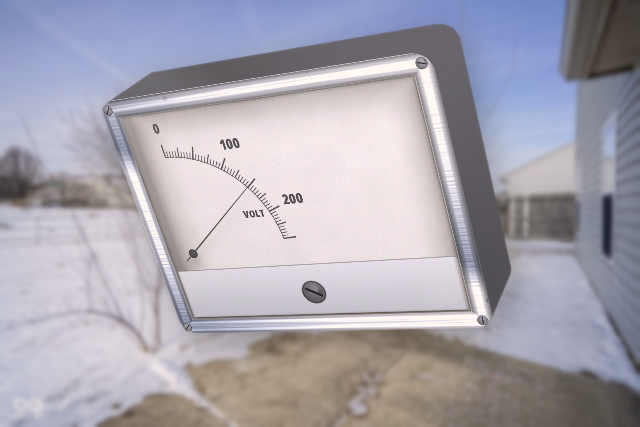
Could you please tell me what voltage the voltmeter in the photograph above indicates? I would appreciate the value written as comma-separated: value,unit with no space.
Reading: 150,V
